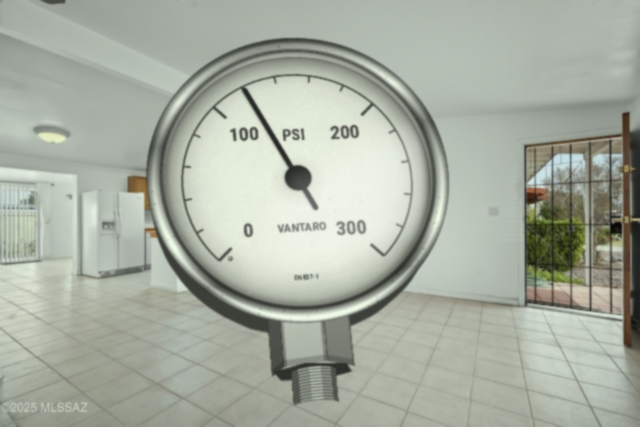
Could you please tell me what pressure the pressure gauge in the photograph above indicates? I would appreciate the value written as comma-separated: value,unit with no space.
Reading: 120,psi
